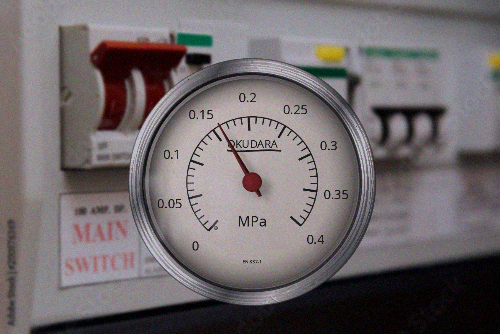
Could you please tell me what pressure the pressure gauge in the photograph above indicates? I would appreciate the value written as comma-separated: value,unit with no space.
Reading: 0.16,MPa
